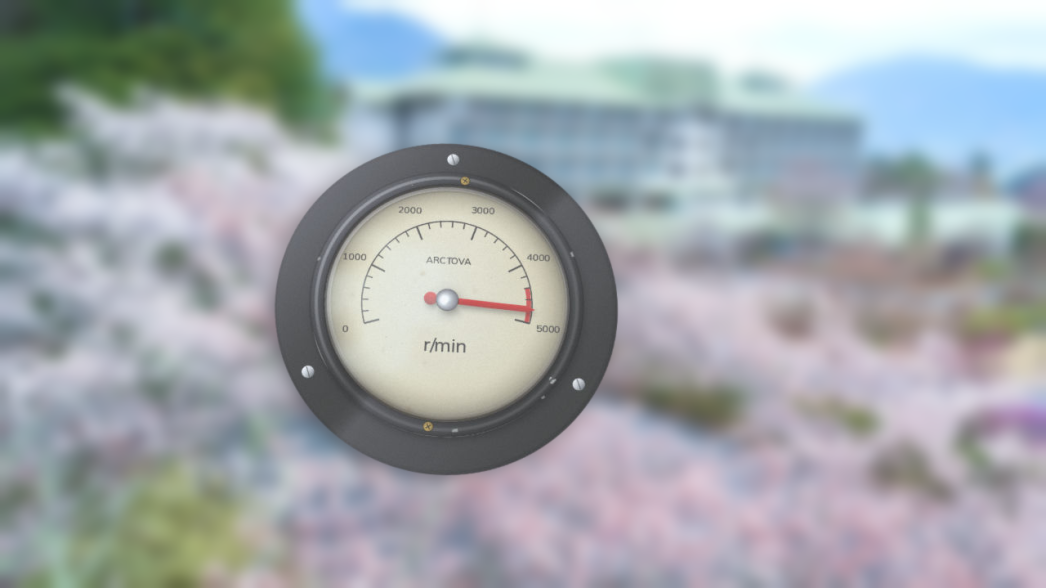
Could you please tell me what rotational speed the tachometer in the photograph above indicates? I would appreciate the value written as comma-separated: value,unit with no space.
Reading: 4800,rpm
